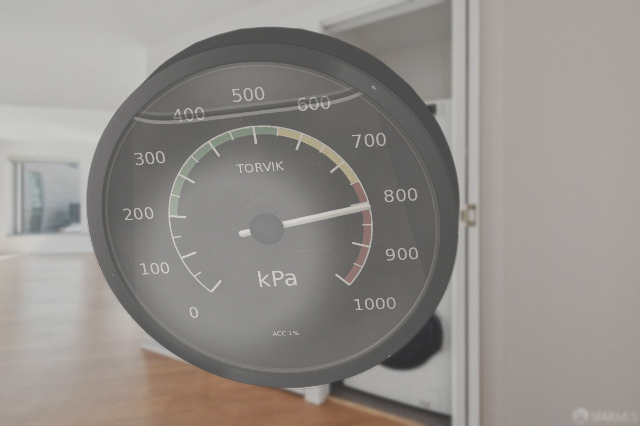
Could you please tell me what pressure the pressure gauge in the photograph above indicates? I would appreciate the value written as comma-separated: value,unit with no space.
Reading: 800,kPa
